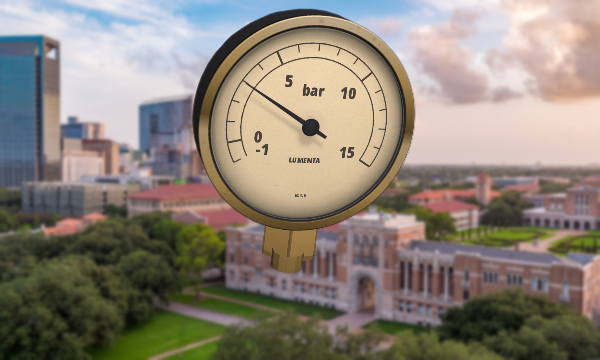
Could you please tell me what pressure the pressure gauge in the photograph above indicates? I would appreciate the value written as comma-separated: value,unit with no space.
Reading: 3,bar
